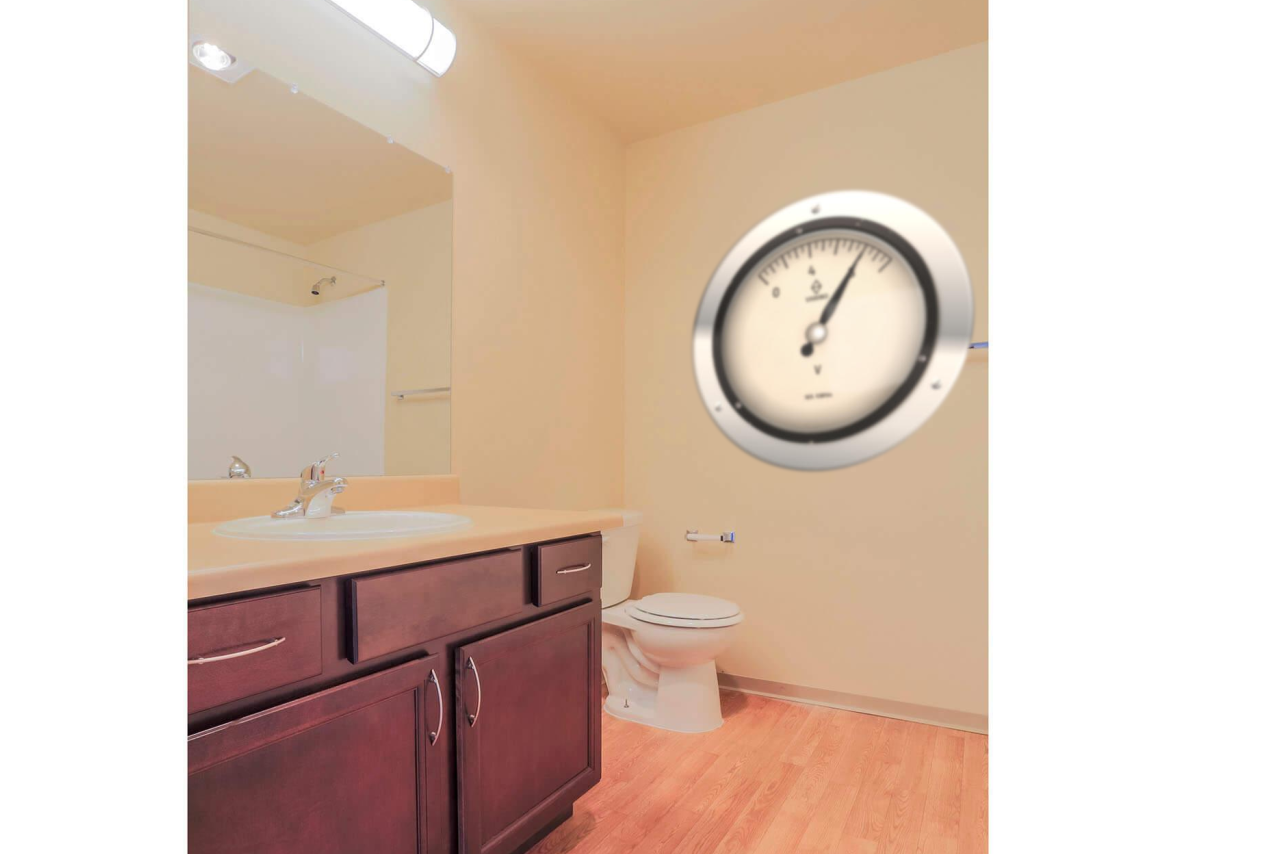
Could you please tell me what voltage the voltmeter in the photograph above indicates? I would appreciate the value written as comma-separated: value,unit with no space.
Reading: 8,V
